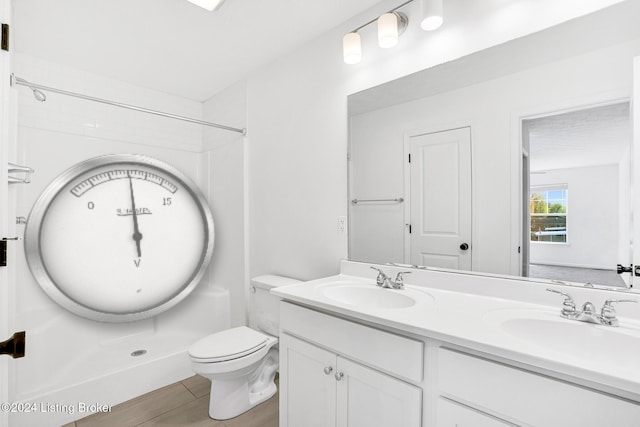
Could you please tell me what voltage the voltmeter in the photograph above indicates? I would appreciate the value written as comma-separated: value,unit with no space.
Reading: 7.5,V
